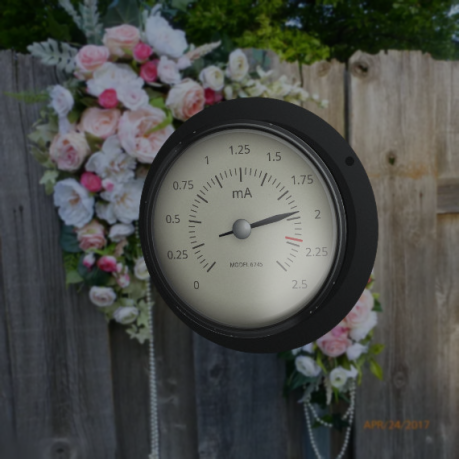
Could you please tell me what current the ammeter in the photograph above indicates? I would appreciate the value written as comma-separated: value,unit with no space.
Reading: 1.95,mA
